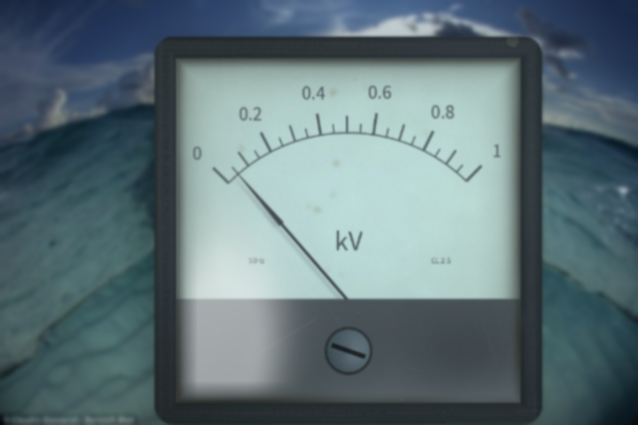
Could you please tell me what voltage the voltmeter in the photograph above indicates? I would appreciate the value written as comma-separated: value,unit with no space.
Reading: 0.05,kV
